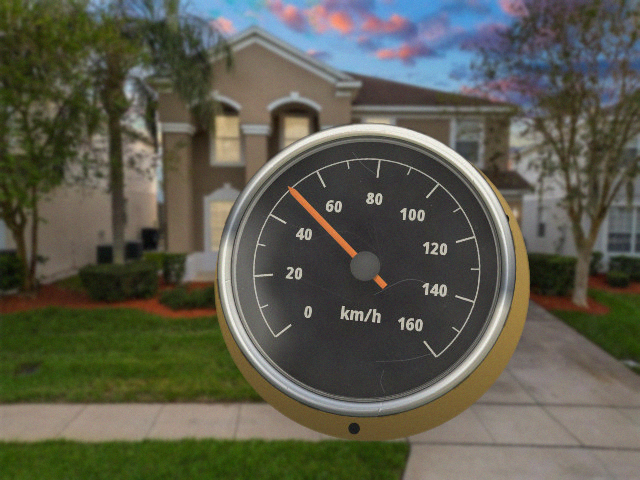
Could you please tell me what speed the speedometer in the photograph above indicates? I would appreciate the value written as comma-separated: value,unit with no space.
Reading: 50,km/h
